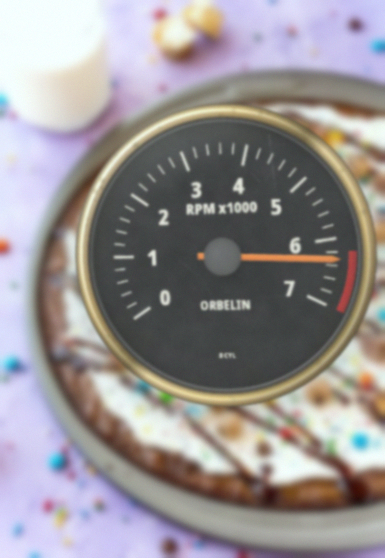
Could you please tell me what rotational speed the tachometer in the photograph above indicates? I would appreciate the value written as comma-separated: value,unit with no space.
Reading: 6300,rpm
